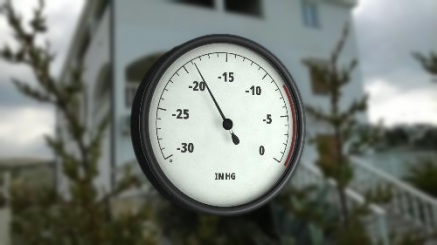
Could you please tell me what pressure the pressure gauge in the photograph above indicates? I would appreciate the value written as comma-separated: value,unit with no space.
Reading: -19,inHg
